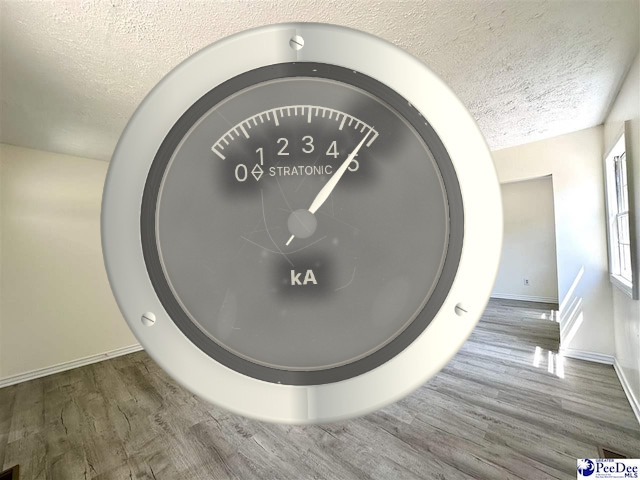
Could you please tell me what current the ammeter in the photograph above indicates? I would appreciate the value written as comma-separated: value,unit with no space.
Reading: 4.8,kA
